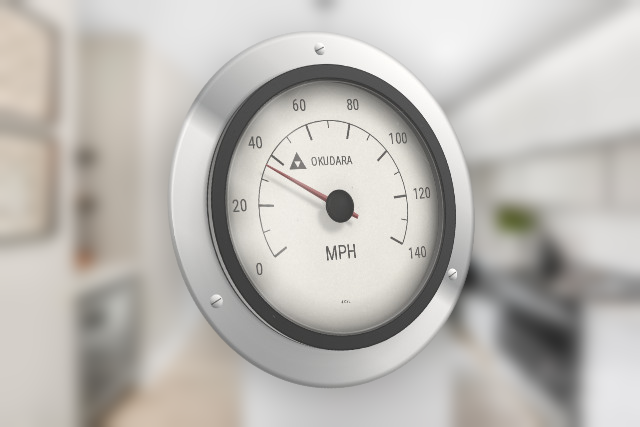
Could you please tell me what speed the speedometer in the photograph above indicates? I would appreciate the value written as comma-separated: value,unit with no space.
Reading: 35,mph
